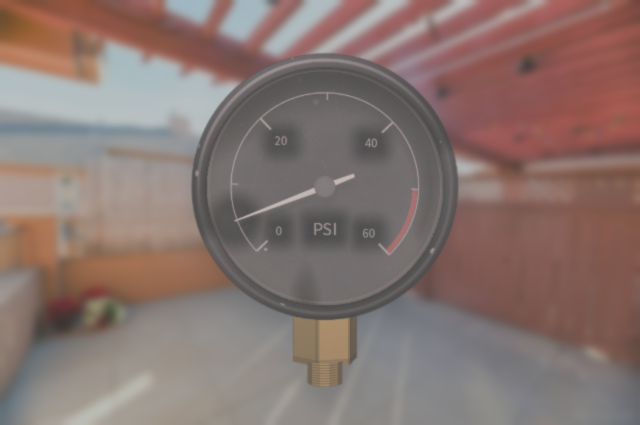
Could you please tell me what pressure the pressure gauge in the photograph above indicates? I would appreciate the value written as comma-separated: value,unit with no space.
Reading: 5,psi
